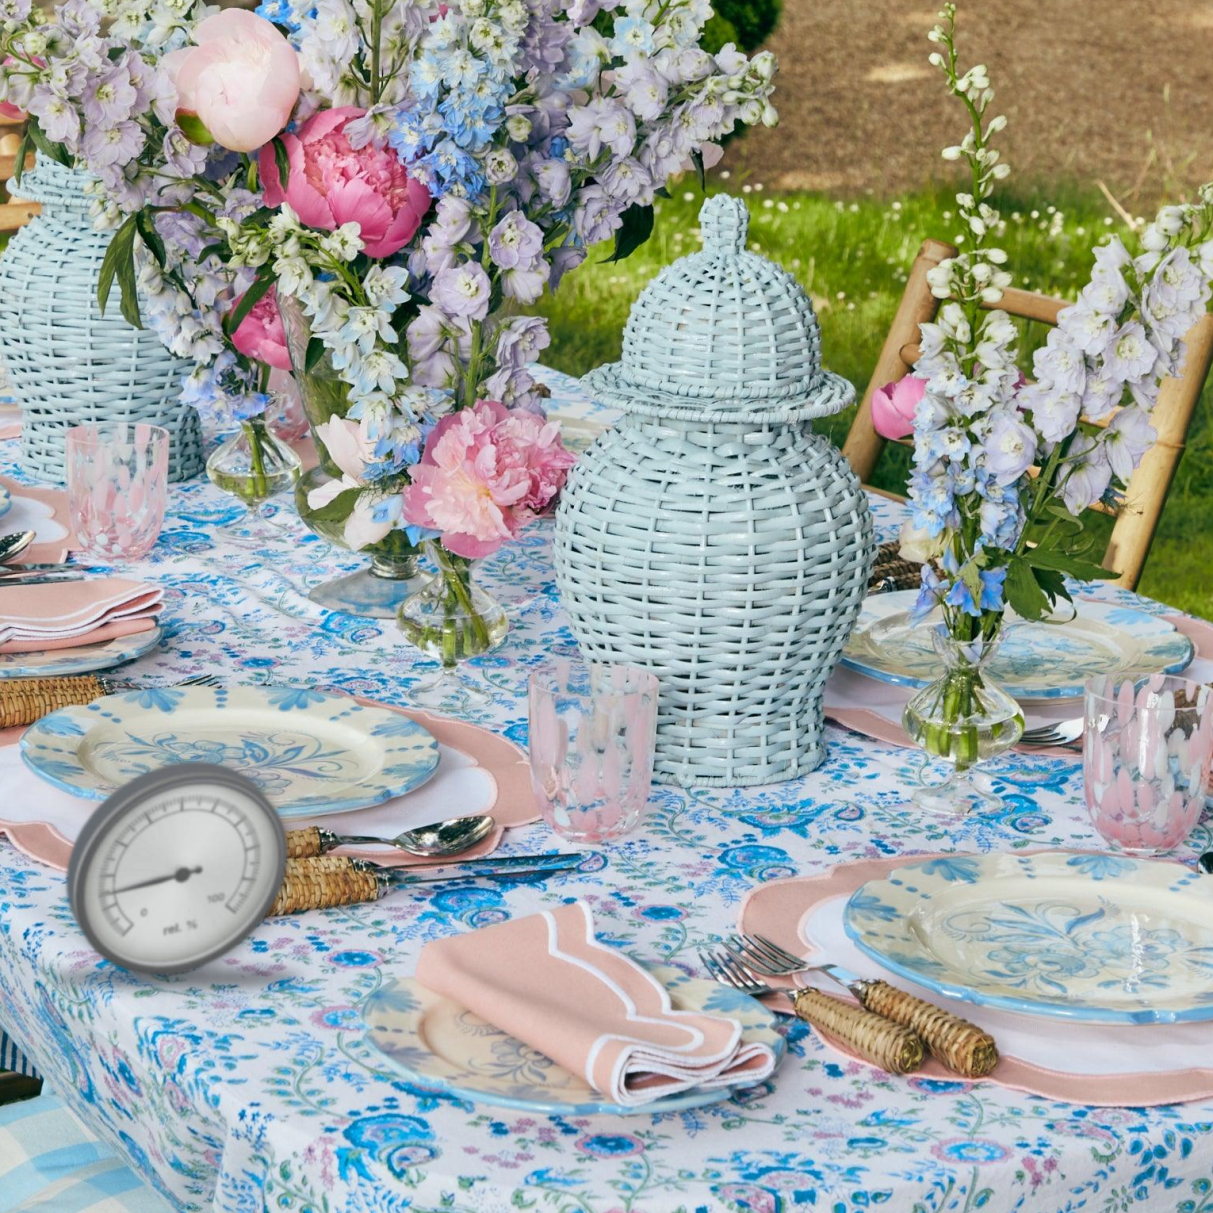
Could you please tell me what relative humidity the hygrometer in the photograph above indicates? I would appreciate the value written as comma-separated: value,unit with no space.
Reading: 15,%
